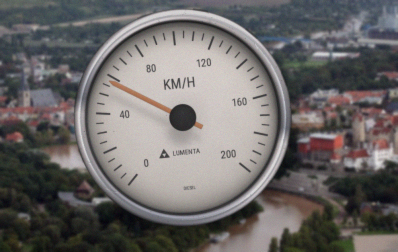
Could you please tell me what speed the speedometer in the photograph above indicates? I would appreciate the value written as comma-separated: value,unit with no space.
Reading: 57.5,km/h
